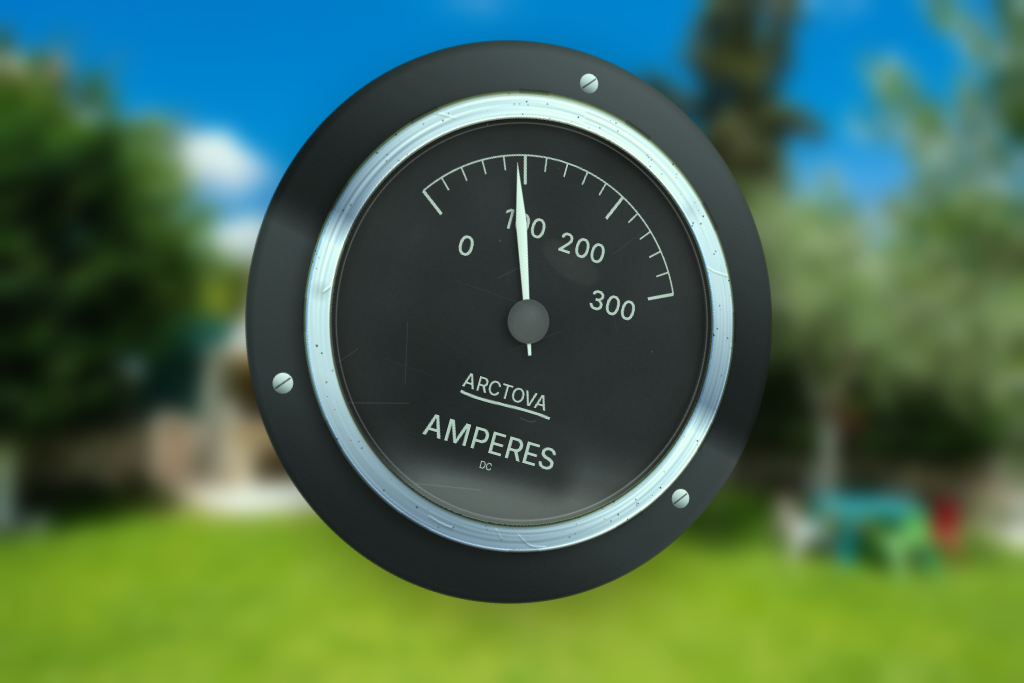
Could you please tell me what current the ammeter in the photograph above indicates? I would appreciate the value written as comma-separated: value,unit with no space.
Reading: 90,A
